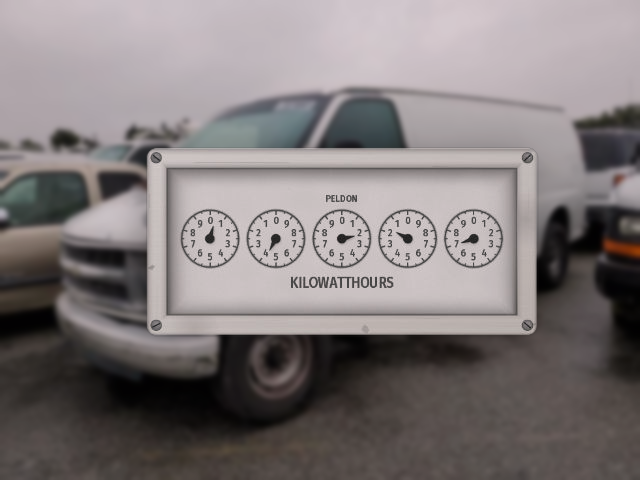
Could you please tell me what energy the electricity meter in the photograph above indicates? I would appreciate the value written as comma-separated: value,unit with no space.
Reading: 4217,kWh
